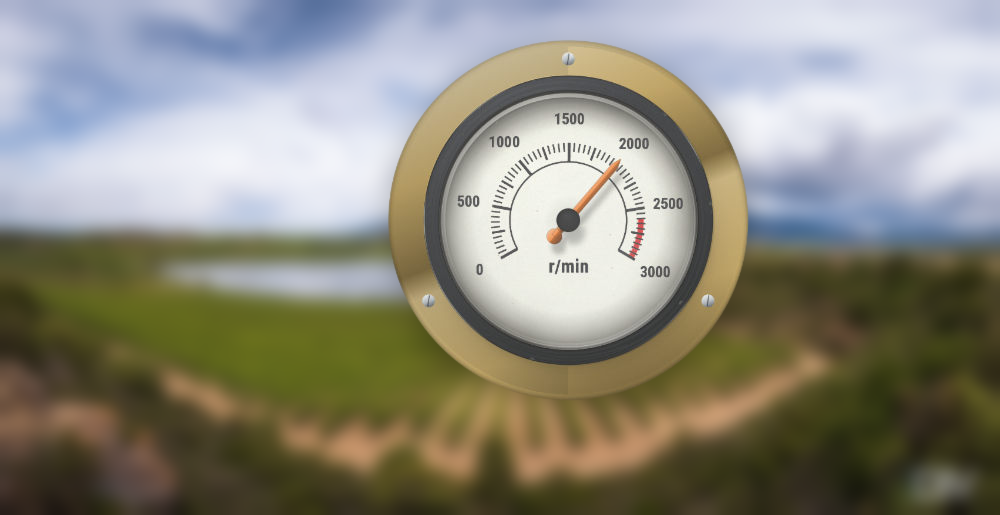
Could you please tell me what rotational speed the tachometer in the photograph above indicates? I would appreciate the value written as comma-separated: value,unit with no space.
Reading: 2000,rpm
